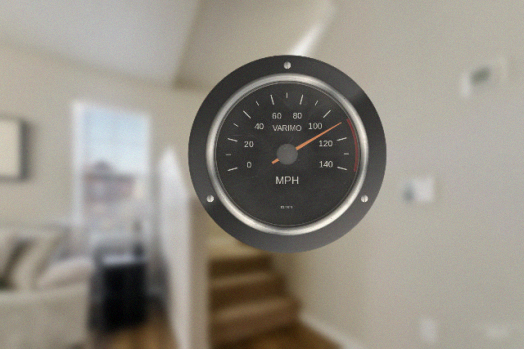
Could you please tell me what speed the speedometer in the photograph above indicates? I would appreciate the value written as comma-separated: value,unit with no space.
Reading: 110,mph
